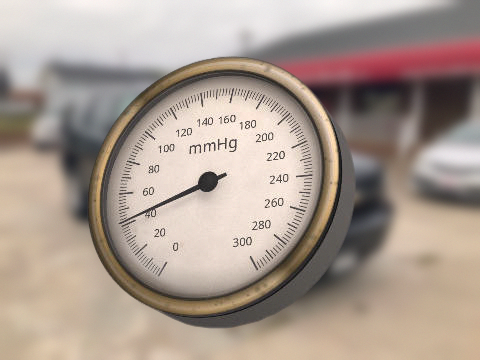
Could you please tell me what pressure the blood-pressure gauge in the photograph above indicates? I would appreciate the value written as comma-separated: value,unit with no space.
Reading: 40,mmHg
